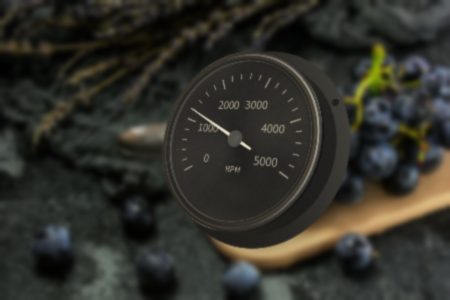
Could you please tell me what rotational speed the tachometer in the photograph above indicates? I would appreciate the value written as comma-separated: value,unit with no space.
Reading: 1200,rpm
